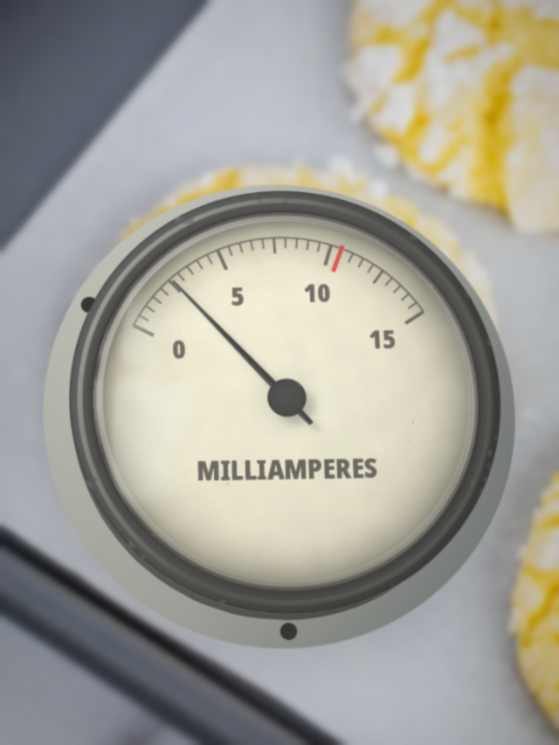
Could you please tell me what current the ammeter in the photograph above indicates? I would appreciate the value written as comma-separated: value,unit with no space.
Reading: 2.5,mA
